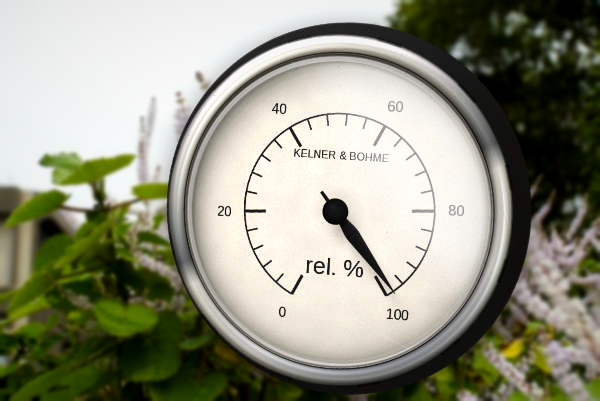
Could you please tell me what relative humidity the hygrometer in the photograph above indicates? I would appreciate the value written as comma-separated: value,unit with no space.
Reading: 98,%
